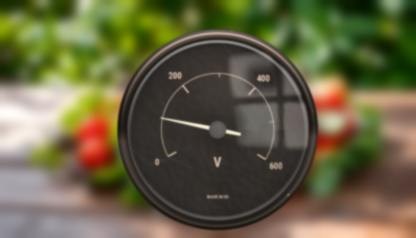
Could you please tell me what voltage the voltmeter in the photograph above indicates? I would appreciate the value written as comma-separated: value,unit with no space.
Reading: 100,V
